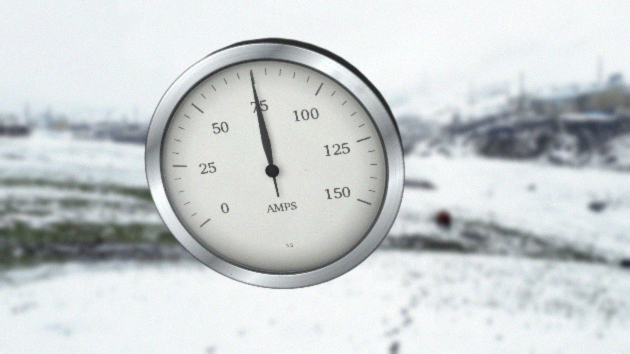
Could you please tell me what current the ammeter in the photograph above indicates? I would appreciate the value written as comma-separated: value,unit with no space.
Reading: 75,A
